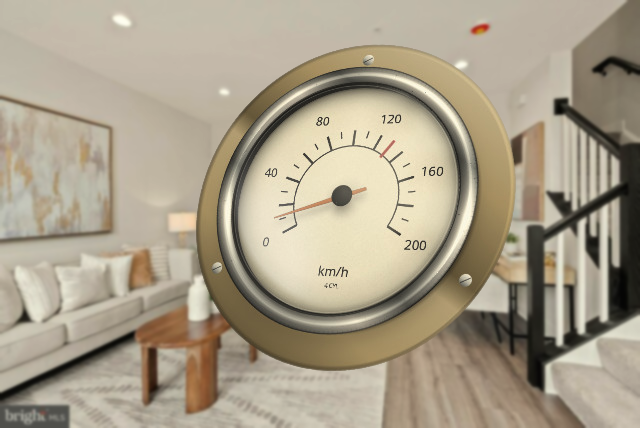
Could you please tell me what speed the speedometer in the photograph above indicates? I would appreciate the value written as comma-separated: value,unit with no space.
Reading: 10,km/h
